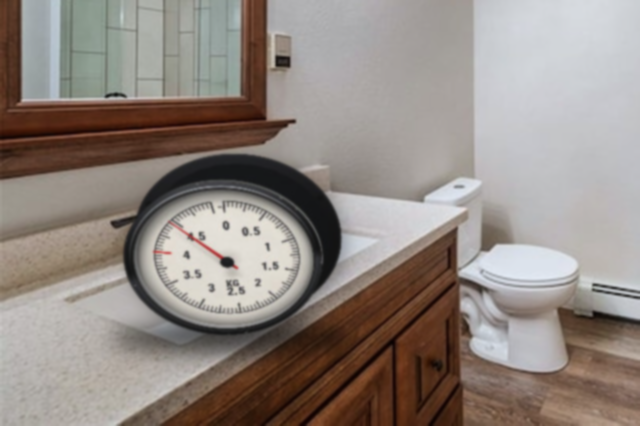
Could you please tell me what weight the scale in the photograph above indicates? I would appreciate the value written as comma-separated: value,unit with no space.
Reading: 4.5,kg
